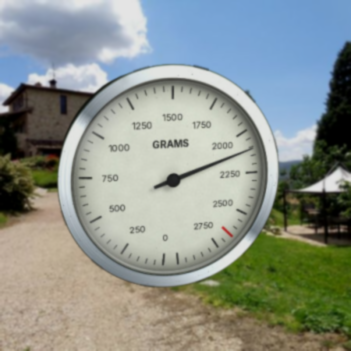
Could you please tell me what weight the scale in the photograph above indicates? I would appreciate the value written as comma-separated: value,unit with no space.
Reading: 2100,g
